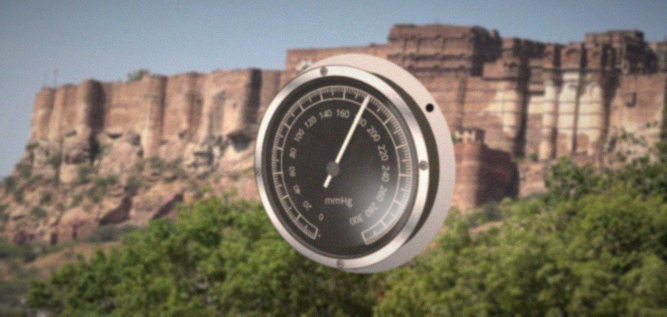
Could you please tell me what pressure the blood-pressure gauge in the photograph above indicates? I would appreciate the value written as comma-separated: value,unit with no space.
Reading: 180,mmHg
